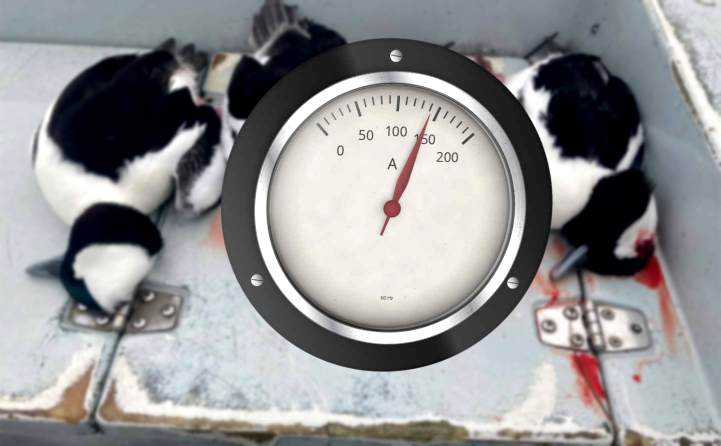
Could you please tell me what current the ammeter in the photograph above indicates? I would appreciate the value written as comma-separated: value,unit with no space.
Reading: 140,A
